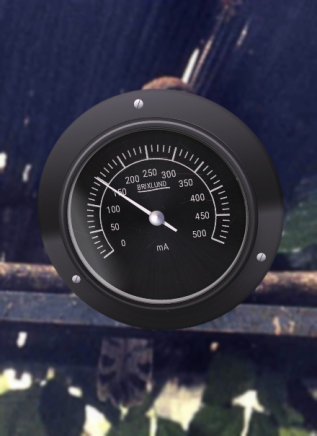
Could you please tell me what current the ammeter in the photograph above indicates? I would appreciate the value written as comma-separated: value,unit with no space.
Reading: 150,mA
